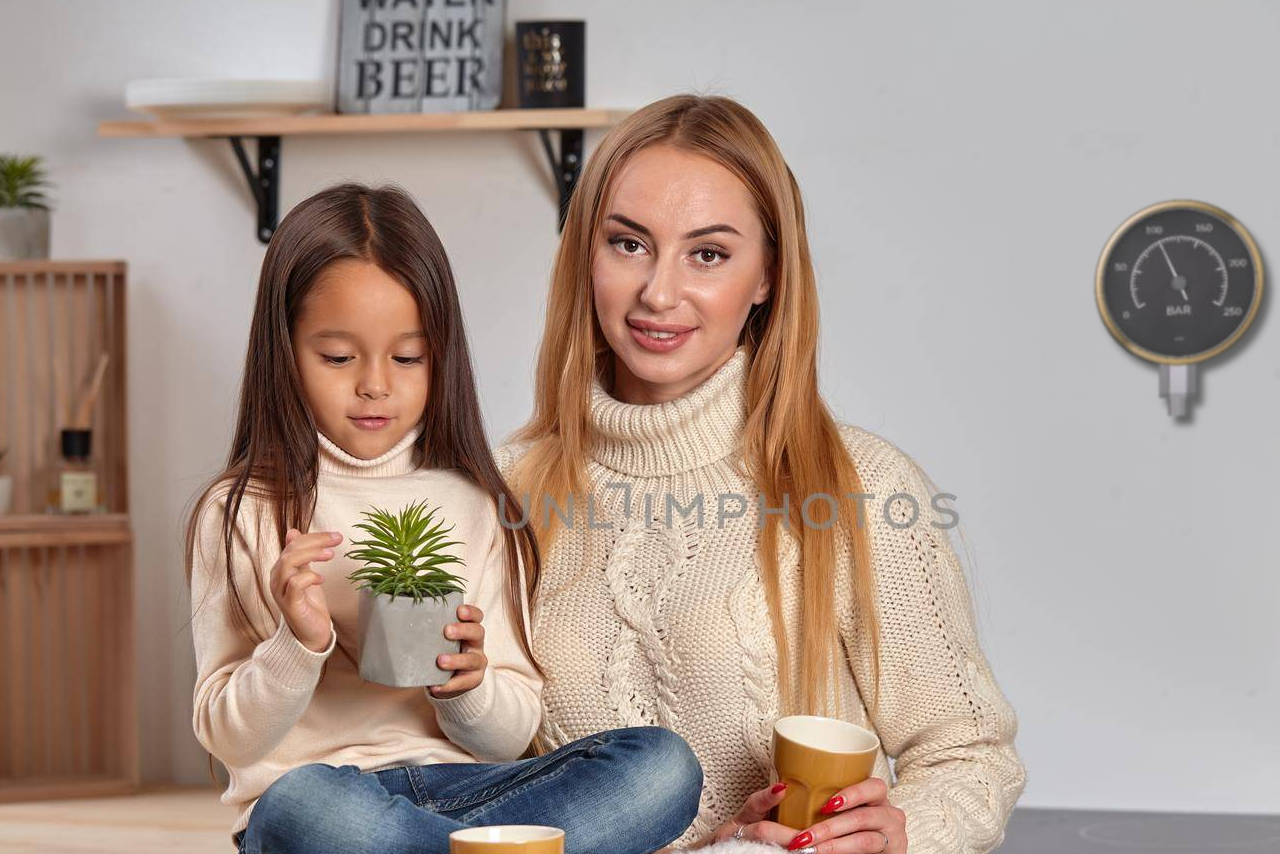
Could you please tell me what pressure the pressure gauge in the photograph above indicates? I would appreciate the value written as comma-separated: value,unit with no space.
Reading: 100,bar
